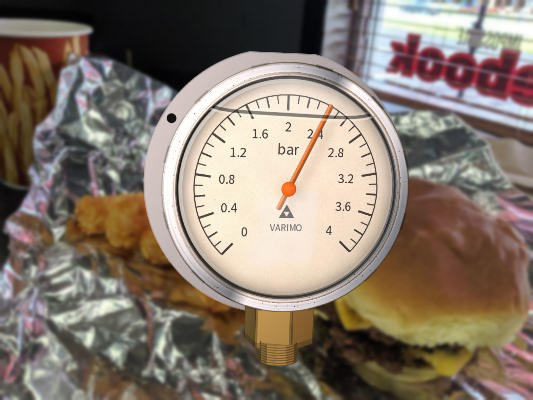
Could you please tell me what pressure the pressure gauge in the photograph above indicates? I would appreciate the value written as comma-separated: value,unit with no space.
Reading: 2.4,bar
